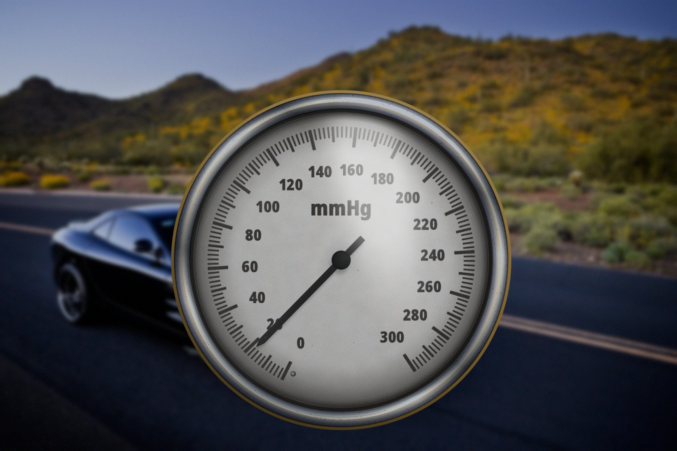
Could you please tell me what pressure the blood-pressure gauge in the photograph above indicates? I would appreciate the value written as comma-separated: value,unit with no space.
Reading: 18,mmHg
